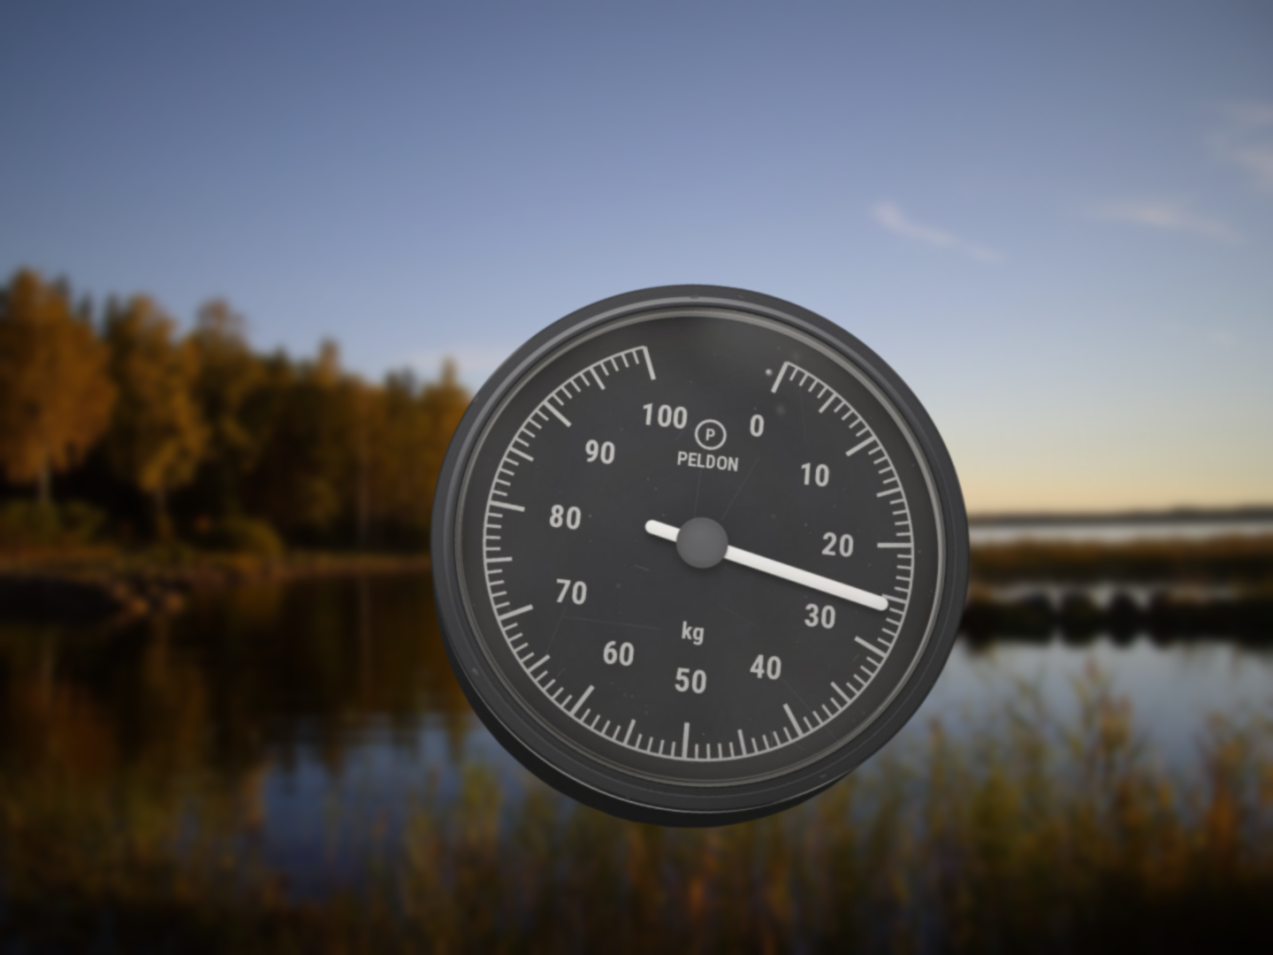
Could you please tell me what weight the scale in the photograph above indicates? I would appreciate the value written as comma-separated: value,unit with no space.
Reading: 26,kg
